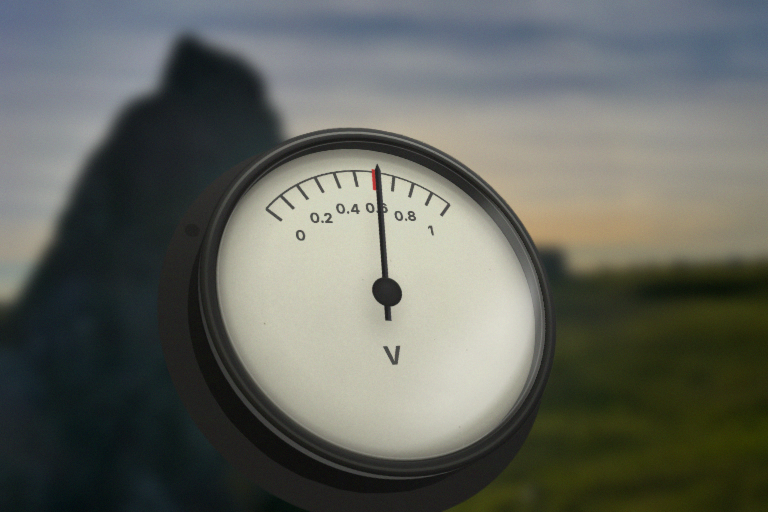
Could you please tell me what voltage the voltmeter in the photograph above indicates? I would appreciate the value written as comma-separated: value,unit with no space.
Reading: 0.6,V
